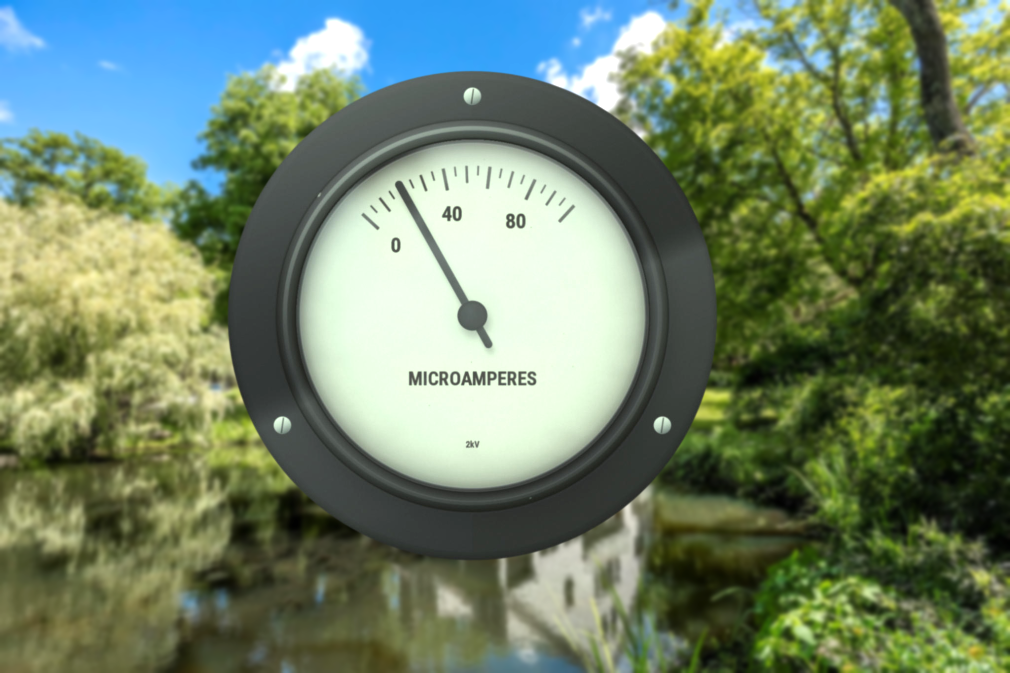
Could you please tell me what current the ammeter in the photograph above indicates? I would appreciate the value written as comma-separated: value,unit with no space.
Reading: 20,µA
